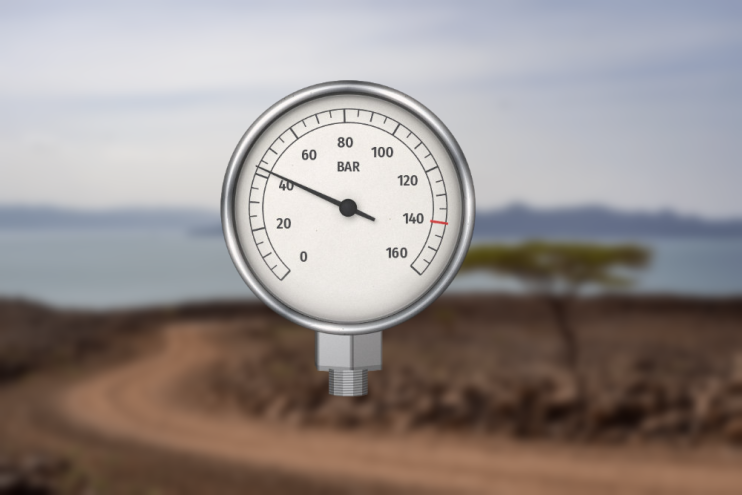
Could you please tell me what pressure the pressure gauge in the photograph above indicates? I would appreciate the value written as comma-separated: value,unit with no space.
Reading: 42.5,bar
